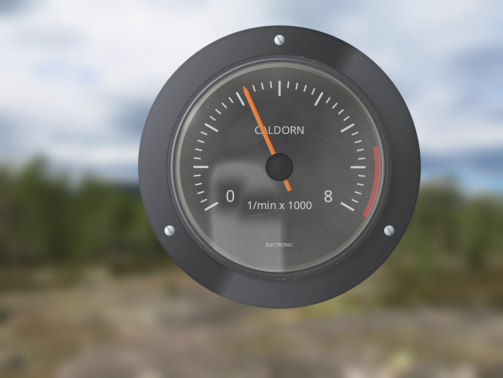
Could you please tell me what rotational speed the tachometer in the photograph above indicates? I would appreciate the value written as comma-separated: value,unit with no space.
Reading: 3200,rpm
